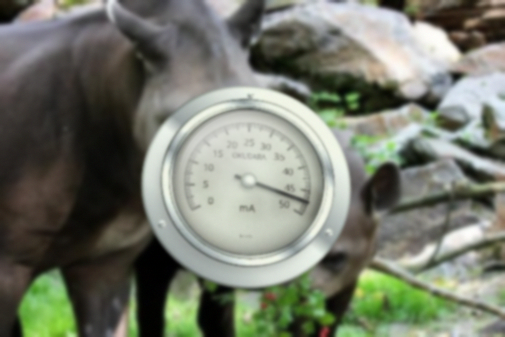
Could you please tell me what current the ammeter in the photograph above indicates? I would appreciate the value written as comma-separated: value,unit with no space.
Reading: 47.5,mA
